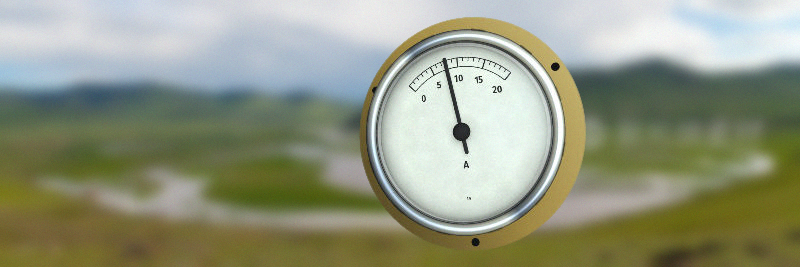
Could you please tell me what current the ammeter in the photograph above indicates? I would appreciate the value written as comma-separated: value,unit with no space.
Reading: 8,A
